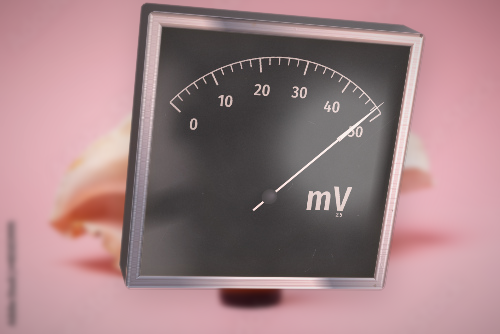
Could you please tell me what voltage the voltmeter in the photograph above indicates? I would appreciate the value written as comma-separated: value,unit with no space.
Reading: 48,mV
